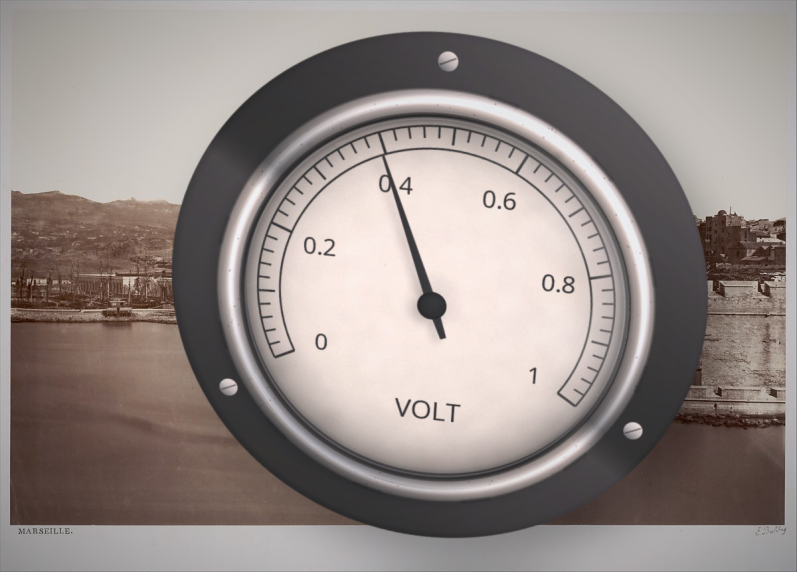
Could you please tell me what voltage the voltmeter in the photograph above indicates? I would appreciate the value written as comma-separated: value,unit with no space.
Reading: 0.4,V
